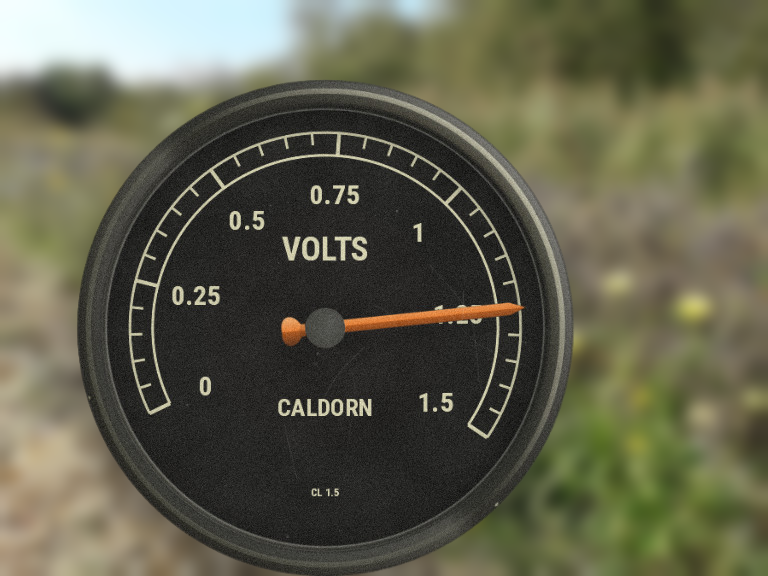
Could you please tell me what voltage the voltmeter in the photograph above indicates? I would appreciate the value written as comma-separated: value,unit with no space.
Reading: 1.25,V
